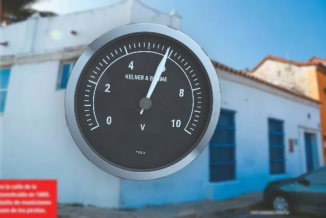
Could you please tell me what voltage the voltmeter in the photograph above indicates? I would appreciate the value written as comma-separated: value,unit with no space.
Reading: 5.8,V
